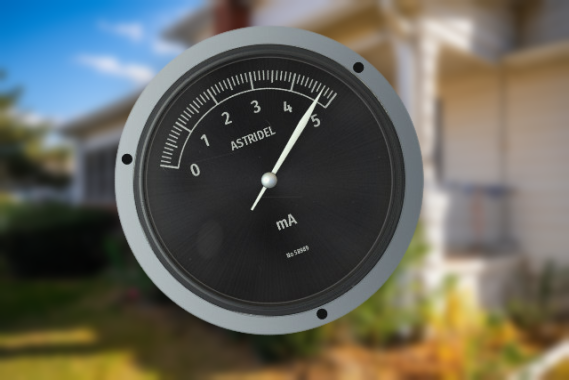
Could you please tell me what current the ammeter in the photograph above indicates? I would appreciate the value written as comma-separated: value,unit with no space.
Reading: 4.7,mA
